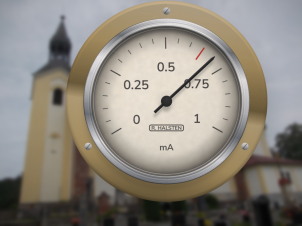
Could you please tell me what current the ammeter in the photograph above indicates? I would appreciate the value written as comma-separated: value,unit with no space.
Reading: 0.7,mA
